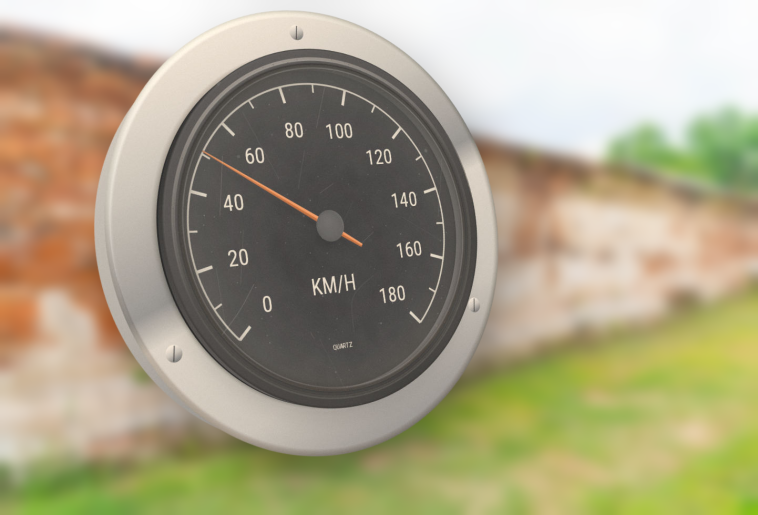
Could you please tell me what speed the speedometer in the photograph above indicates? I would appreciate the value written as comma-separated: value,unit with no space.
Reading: 50,km/h
